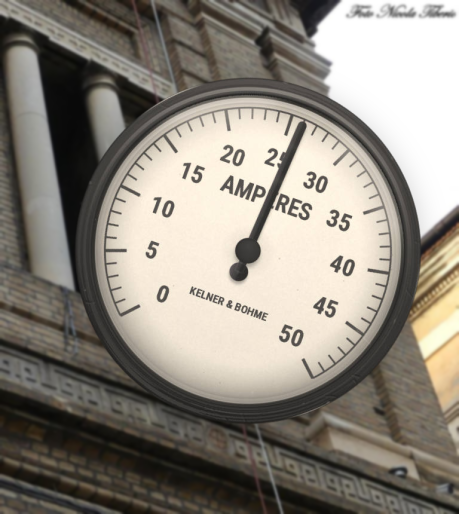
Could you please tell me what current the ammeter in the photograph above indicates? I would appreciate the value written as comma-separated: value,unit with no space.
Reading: 26,A
